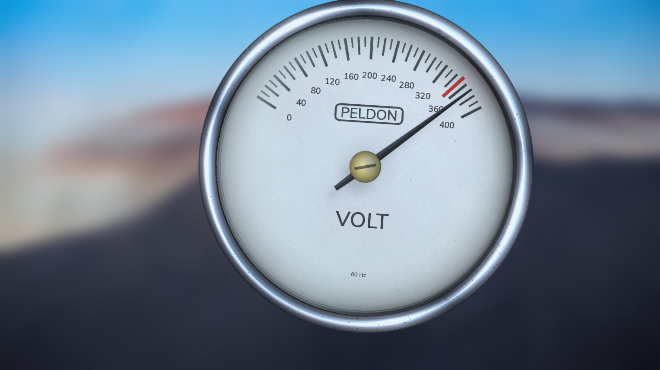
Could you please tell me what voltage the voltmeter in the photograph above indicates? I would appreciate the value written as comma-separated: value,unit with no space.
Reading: 370,V
